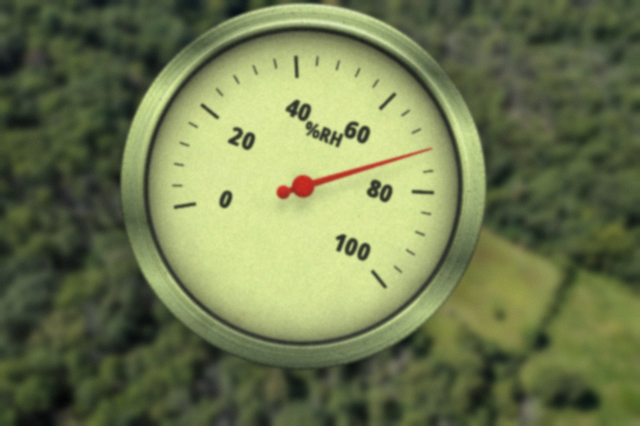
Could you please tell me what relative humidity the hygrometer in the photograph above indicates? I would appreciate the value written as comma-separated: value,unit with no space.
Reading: 72,%
